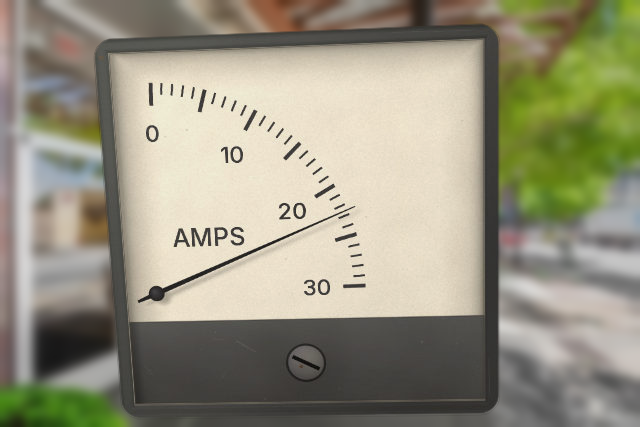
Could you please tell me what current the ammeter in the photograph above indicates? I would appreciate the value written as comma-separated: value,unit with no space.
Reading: 22.5,A
